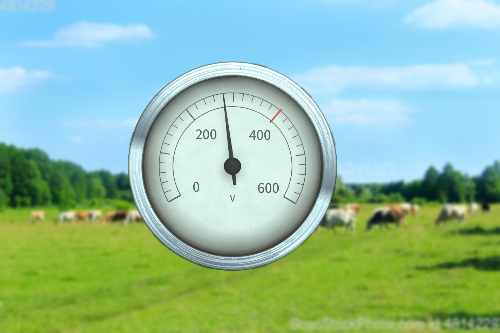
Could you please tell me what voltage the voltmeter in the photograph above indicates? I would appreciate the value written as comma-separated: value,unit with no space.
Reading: 280,V
